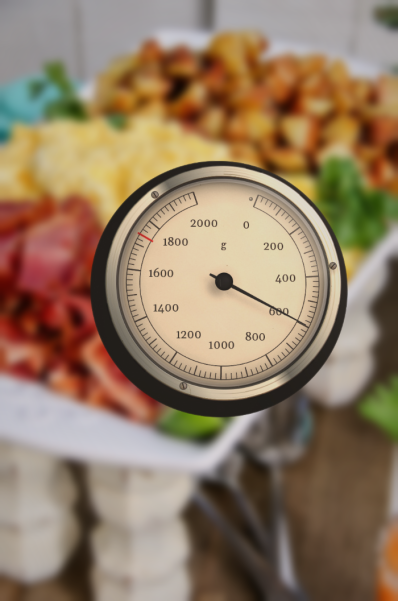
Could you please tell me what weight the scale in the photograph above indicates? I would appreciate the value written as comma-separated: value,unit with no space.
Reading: 600,g
